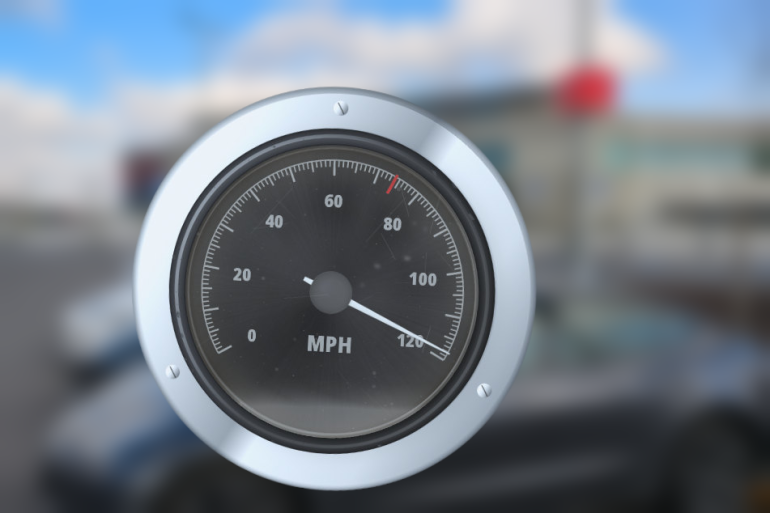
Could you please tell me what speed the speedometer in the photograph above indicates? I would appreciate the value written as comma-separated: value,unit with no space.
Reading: 118,mph
